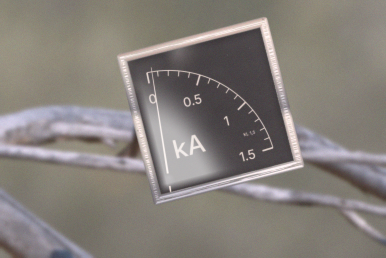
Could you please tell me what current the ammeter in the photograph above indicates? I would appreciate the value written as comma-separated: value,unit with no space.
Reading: 0.05,kA
